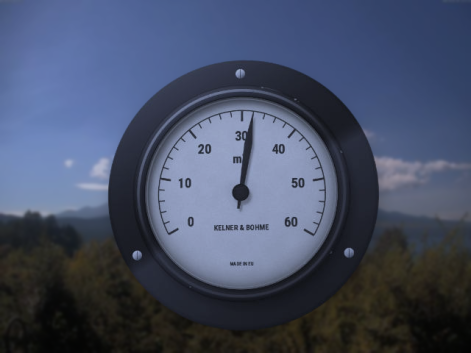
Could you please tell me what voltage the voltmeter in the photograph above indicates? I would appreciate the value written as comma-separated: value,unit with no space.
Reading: 32,mV
